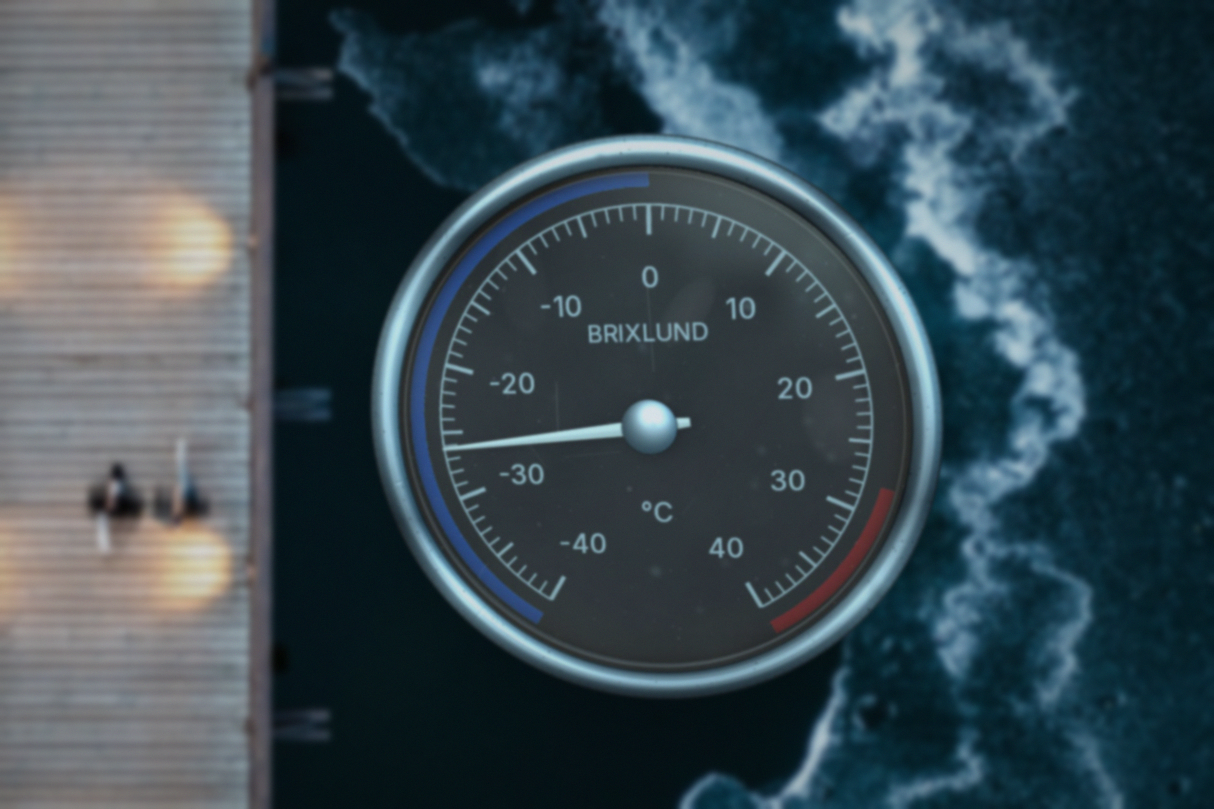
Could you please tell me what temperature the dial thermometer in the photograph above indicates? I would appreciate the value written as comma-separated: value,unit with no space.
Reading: -26,°C
